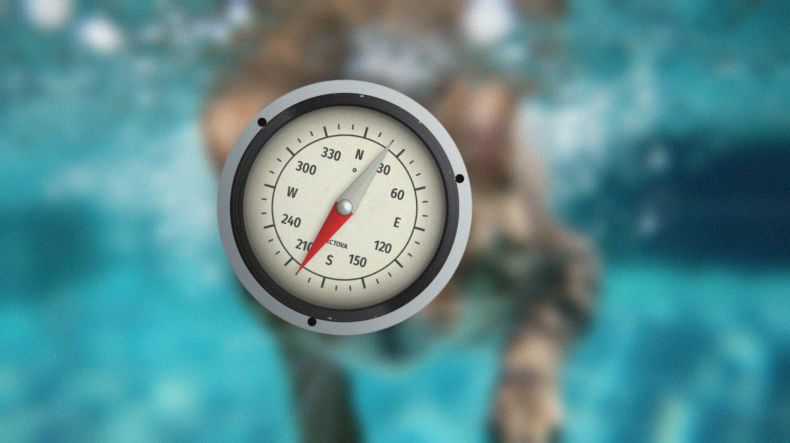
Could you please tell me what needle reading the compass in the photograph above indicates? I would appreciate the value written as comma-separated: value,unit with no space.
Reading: 200,°
